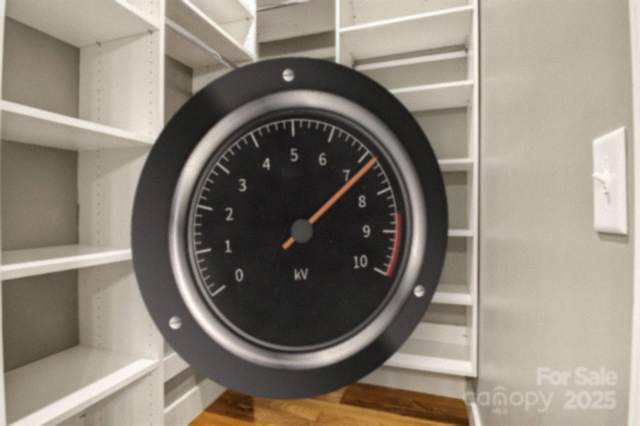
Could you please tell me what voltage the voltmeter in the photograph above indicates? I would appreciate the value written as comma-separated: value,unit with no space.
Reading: 7.2,kV
